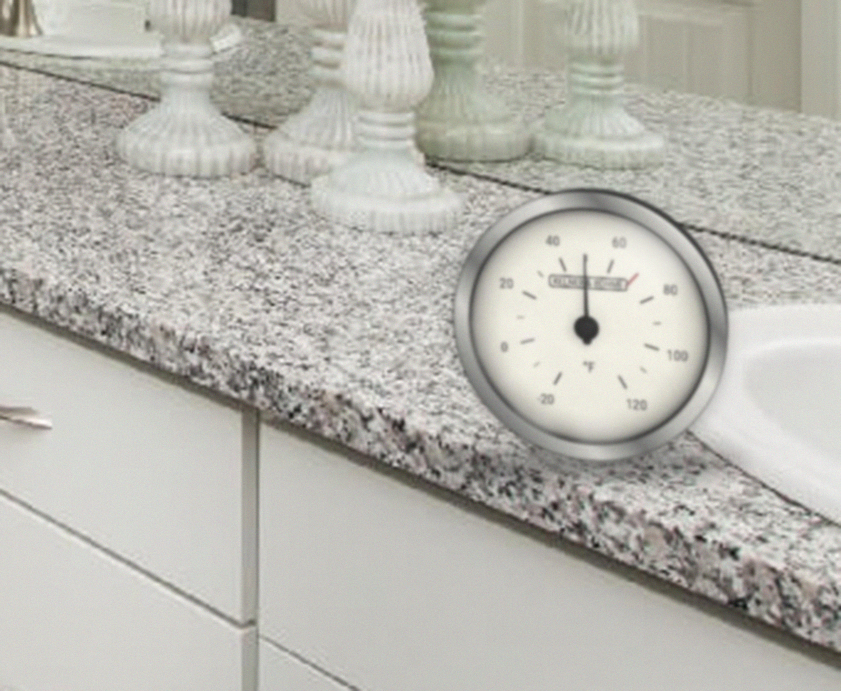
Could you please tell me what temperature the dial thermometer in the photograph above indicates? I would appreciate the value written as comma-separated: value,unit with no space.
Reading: 50,°F
